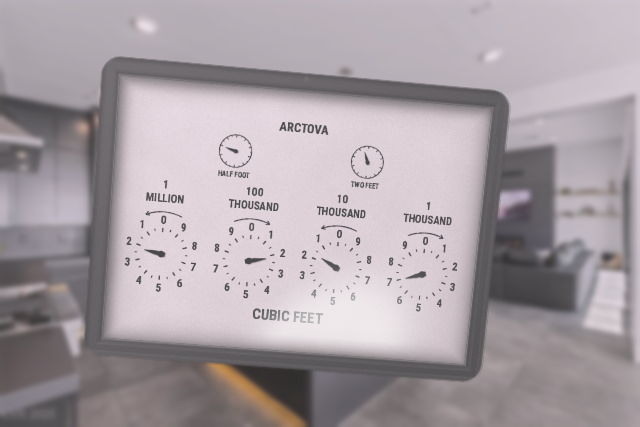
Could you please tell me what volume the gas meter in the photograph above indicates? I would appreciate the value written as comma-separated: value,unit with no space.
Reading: 221700,ft³
